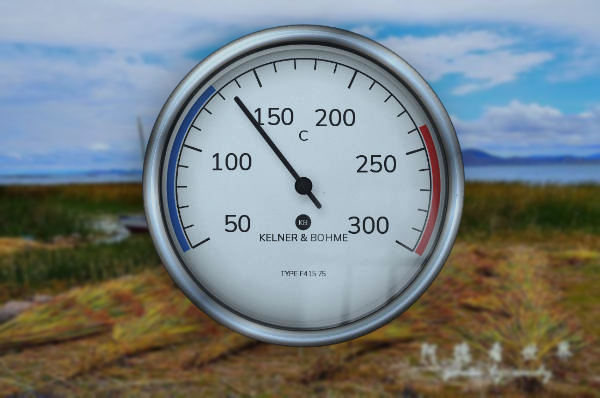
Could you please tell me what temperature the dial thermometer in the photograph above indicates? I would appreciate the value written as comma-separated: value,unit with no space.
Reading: 135,°C
